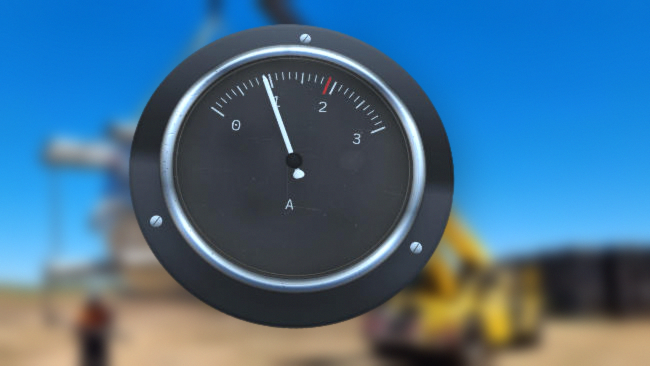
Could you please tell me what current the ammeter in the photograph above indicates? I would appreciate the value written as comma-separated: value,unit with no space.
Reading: 0.9,A
